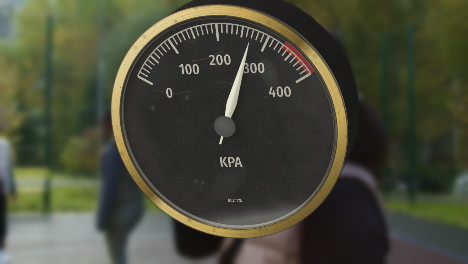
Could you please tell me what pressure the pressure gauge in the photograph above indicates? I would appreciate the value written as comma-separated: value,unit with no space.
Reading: 270,kPa
